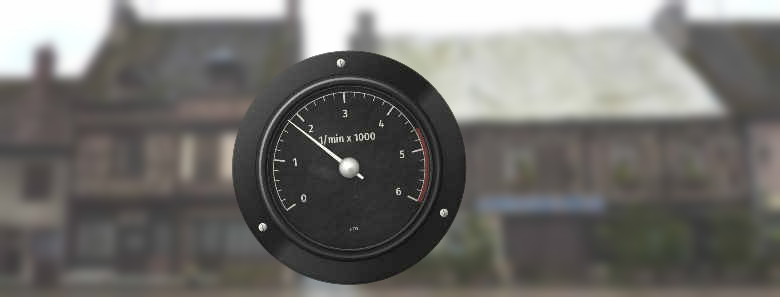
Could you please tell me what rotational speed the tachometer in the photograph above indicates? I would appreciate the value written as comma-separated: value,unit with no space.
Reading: 1800,rpm
